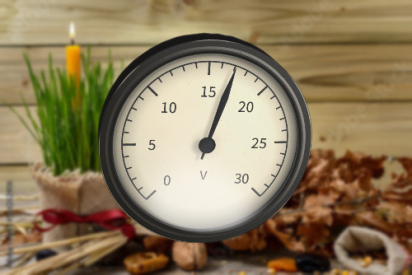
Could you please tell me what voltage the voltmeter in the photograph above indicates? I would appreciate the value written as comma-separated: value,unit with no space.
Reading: 17,V
